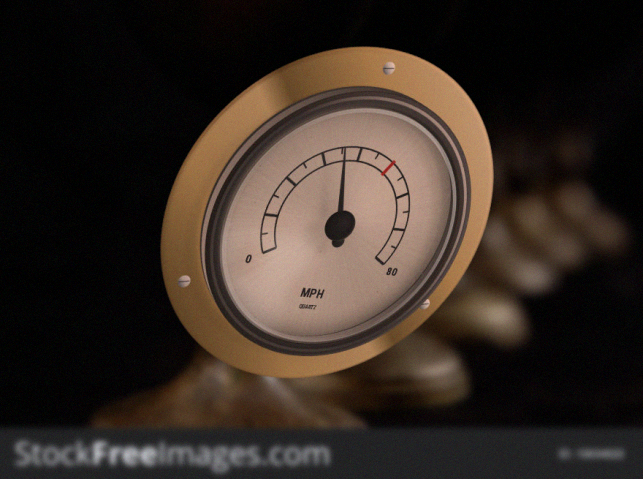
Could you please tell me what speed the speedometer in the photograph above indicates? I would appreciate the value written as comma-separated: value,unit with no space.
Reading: 35,mph
